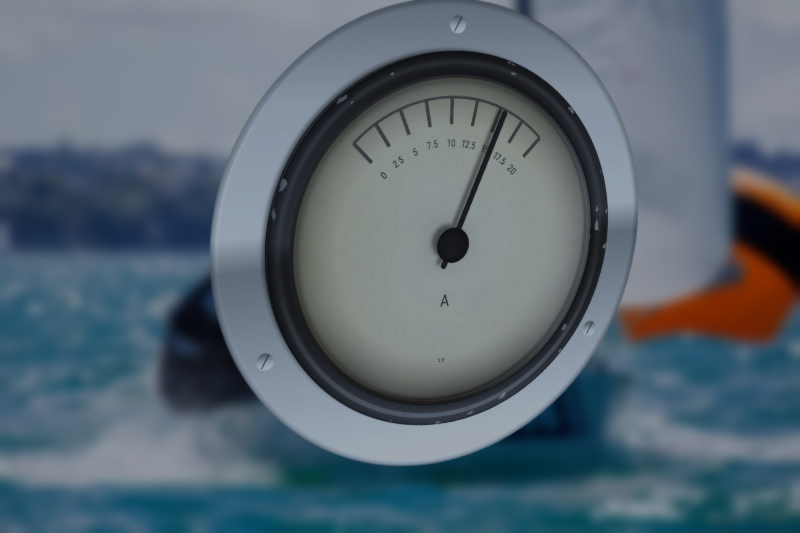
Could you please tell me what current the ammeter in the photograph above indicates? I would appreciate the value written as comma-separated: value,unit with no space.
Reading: 15,A
